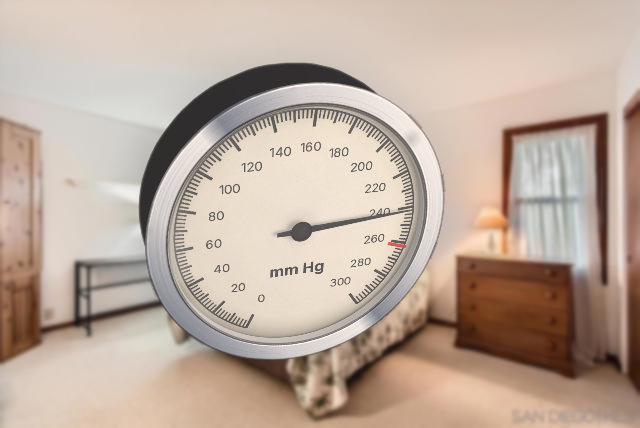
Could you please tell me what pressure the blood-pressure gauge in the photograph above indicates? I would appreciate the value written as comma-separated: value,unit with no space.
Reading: 240,mmHg
